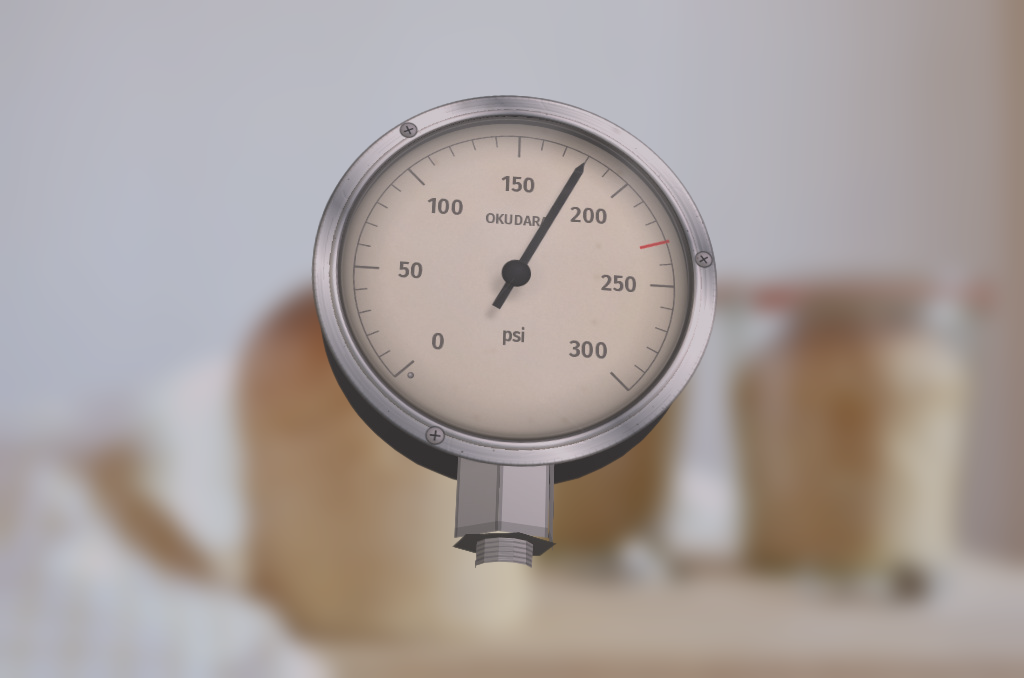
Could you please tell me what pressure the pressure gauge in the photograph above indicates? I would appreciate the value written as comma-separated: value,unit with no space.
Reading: 180,psi
